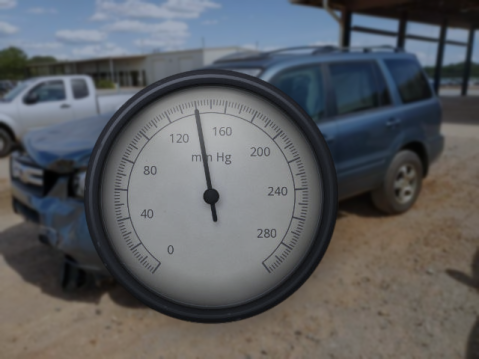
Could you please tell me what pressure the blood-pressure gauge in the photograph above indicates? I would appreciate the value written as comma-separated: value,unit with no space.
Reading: 140,mmHg
